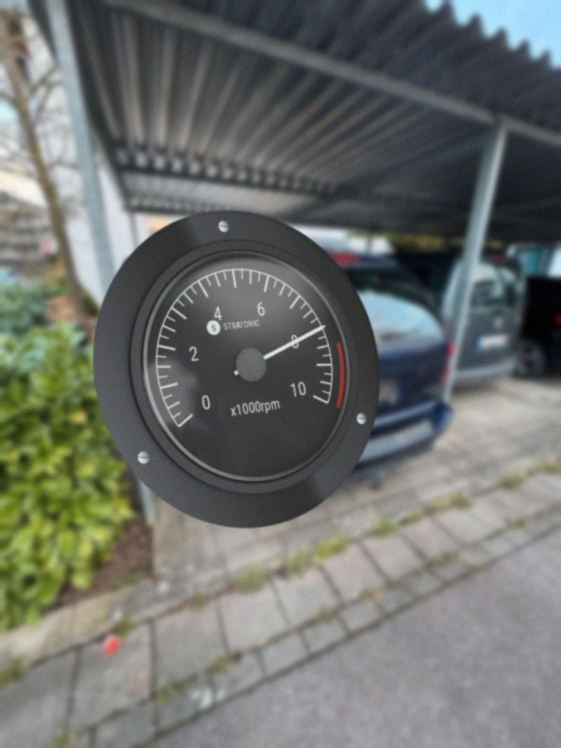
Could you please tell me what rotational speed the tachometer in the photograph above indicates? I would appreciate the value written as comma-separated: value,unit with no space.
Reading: 8000,rpm
